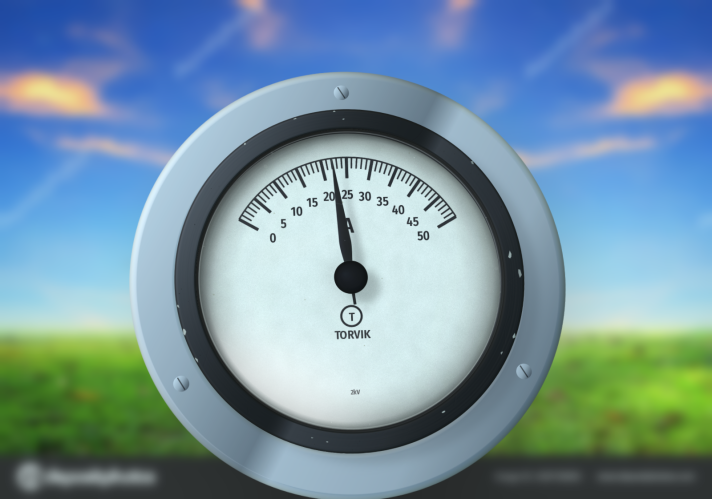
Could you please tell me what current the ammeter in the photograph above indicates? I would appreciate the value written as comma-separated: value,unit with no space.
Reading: 22,A
